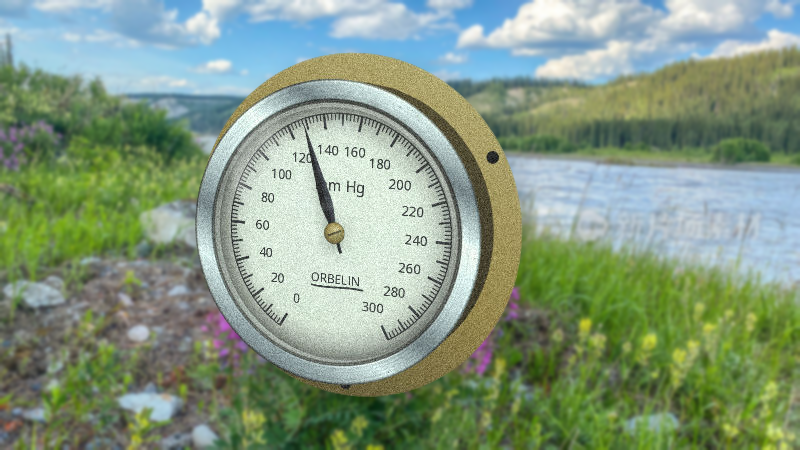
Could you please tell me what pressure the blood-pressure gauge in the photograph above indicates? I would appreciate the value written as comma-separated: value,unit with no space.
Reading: 130,mmHg
